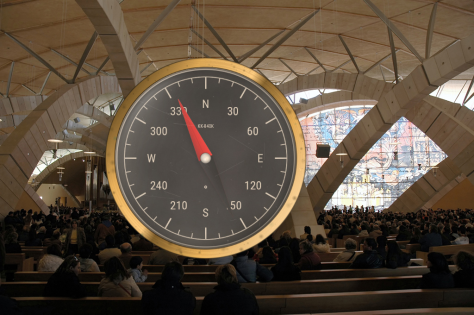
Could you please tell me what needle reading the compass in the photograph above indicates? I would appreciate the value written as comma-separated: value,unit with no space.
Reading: 335,°
